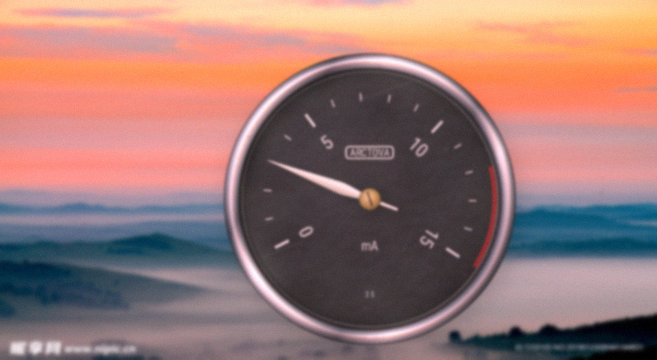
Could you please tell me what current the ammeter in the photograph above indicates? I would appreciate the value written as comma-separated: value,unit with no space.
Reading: 3,mA
